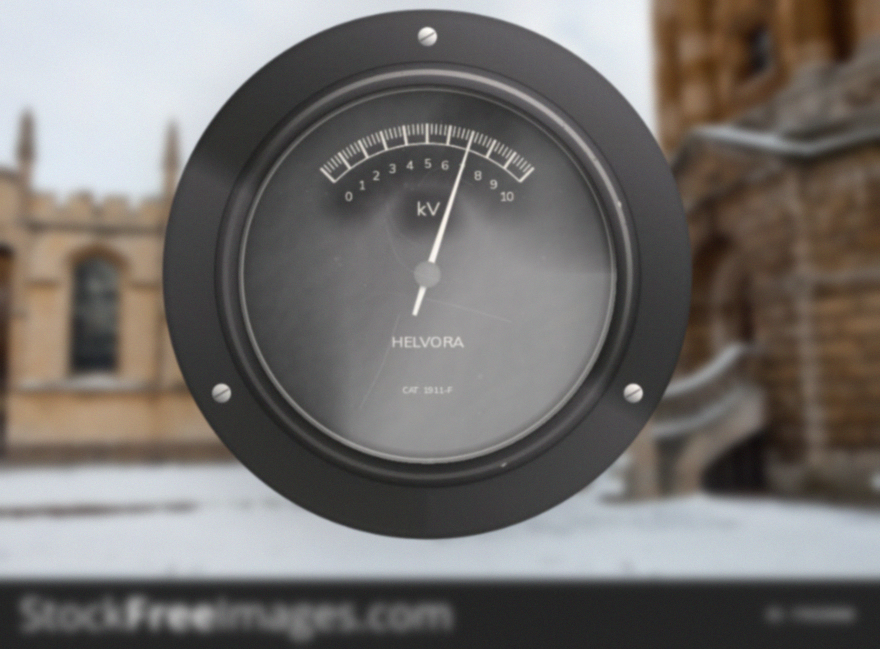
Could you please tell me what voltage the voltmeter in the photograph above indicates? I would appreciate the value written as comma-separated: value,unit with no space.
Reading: 7,kV
